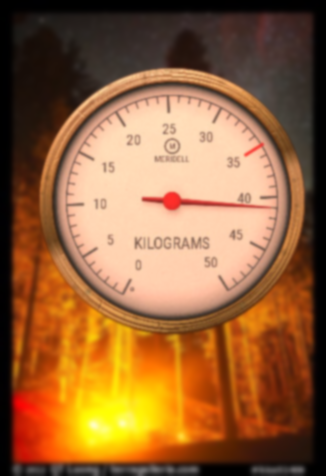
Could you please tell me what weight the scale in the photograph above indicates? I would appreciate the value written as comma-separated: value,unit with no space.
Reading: 41,kg
